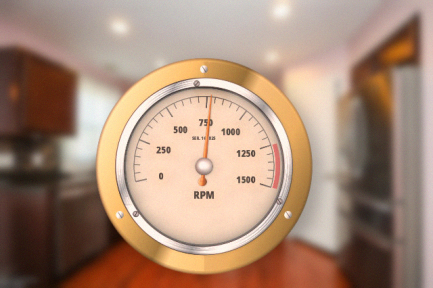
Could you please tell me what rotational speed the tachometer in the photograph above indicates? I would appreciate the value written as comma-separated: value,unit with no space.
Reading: 775,rpm
